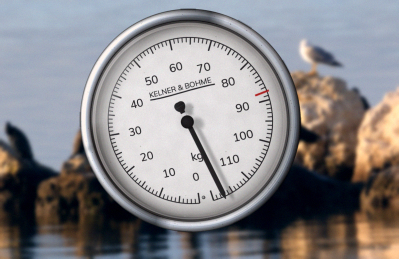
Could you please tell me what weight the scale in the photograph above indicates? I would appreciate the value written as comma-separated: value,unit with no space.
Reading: 117,kg
